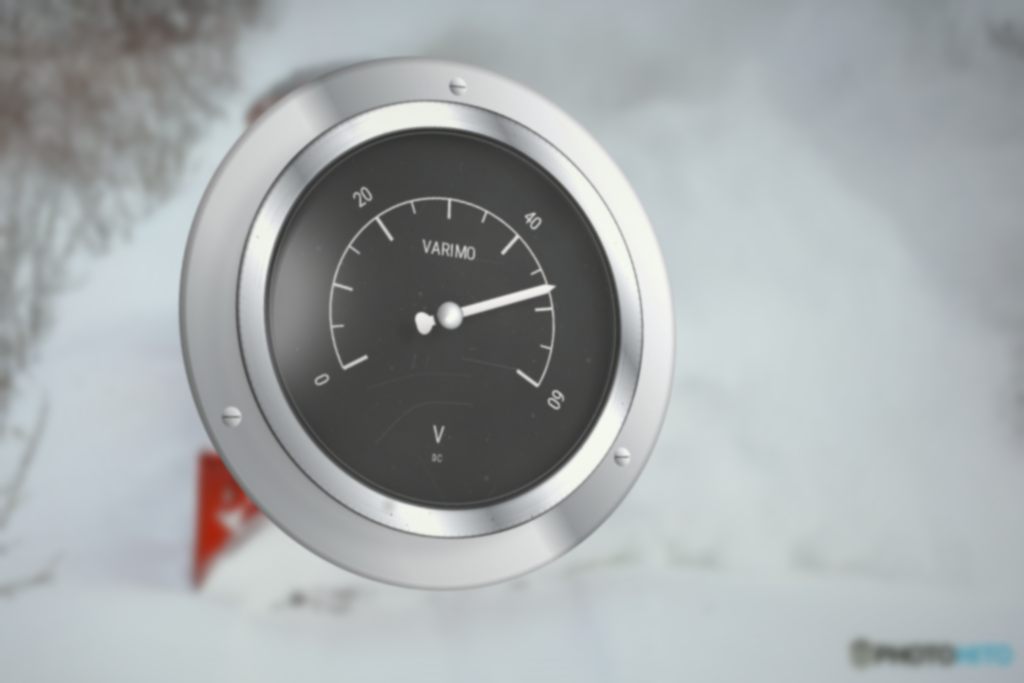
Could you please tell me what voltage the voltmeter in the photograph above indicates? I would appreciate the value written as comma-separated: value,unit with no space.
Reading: 47.5,V
